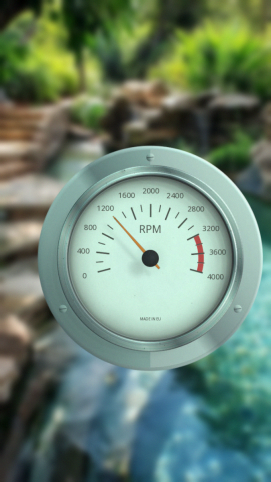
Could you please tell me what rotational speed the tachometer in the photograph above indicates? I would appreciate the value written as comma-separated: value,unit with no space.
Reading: 1200,rpm
